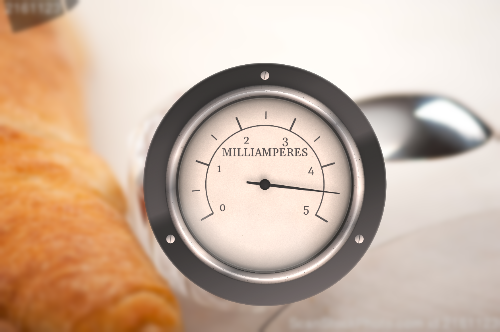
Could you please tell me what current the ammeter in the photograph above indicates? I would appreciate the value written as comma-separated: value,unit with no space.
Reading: 4.5,mA
